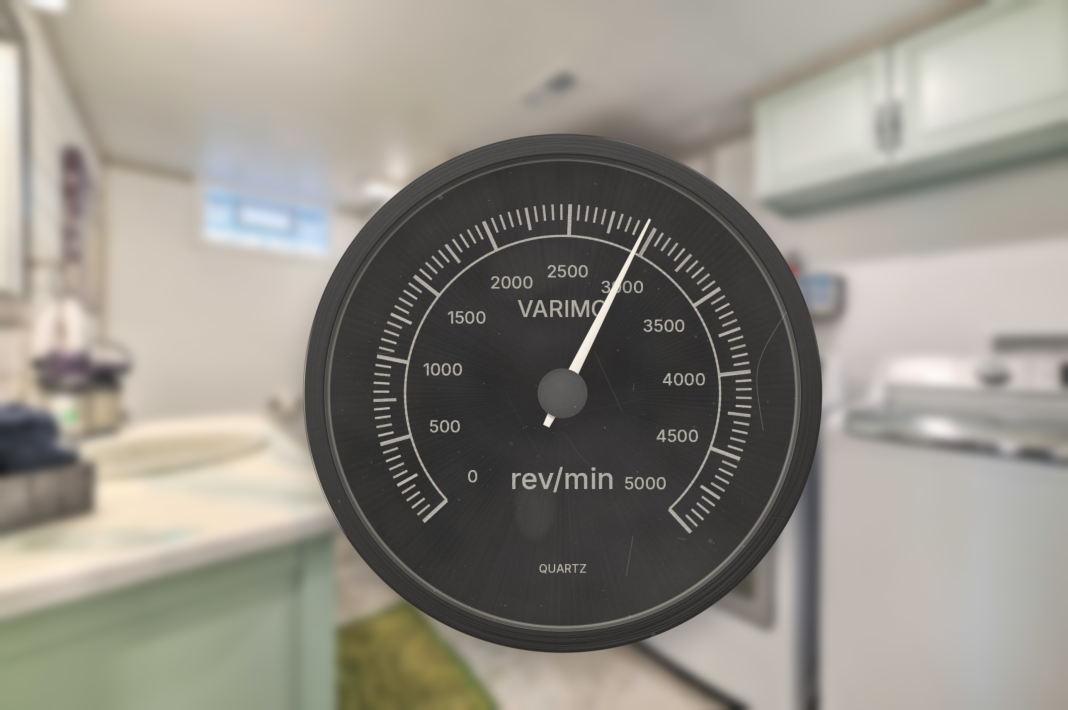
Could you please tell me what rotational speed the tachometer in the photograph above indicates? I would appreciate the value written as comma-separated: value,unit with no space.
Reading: 2950,rpm
